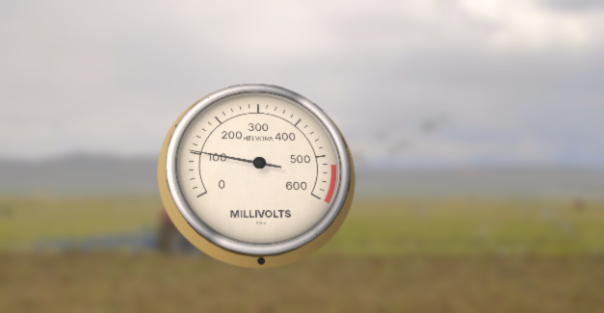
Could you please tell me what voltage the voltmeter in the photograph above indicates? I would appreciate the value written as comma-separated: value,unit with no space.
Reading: 100,mV
